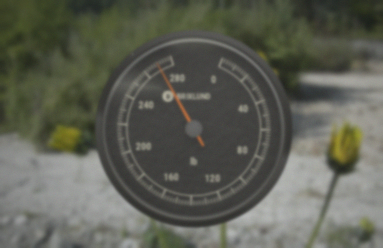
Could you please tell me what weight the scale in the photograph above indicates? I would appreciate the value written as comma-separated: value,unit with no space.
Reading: 270,lb
